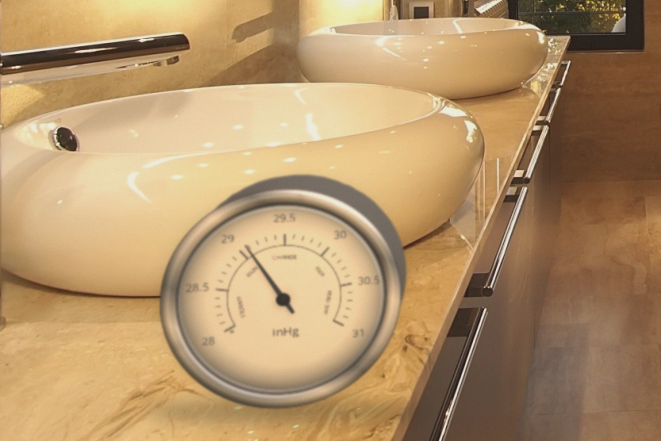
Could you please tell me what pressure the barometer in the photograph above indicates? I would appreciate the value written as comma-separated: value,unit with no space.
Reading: 29.1,inHg
